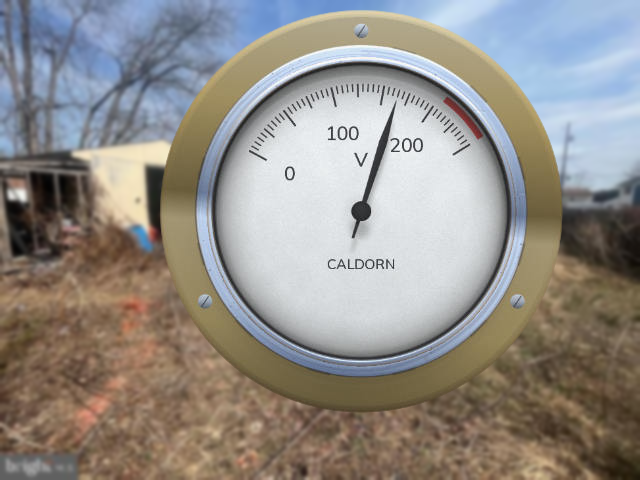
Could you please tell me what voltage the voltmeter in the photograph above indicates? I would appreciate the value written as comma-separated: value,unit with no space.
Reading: 165,V
